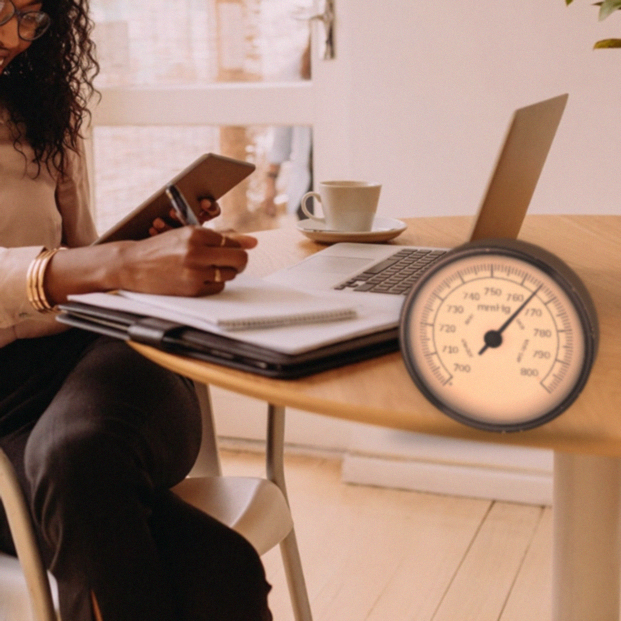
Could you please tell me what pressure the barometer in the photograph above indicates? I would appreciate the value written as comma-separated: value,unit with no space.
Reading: 765,mmHg
